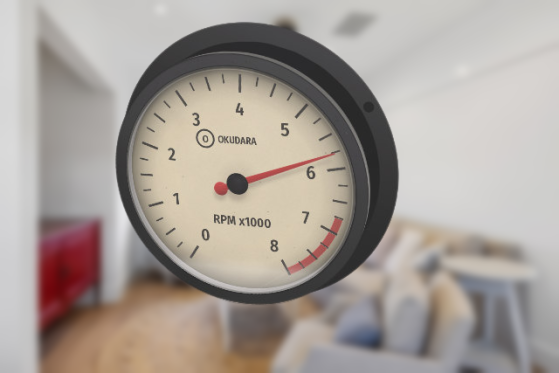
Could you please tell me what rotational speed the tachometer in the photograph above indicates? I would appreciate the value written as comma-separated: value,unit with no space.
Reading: 5750,rpm
